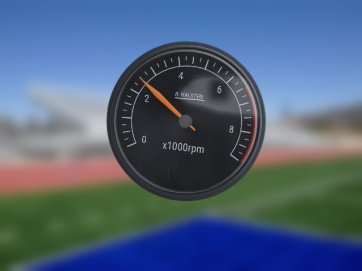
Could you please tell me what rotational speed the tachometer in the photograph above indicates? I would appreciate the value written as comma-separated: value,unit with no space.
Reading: 2500,rpm
